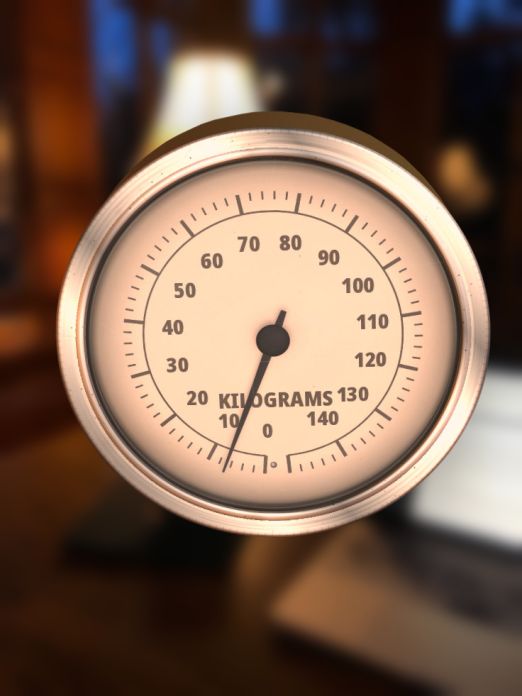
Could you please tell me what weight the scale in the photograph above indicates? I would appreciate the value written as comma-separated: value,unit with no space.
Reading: 7,kg
